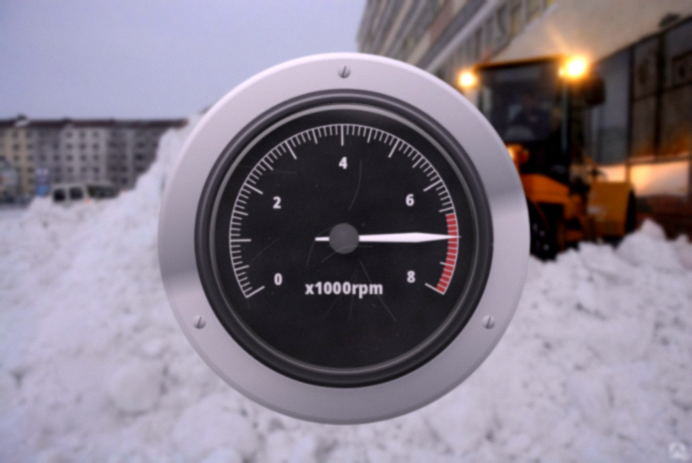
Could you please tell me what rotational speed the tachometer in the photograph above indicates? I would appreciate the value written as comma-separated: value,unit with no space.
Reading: 7000,rpm
